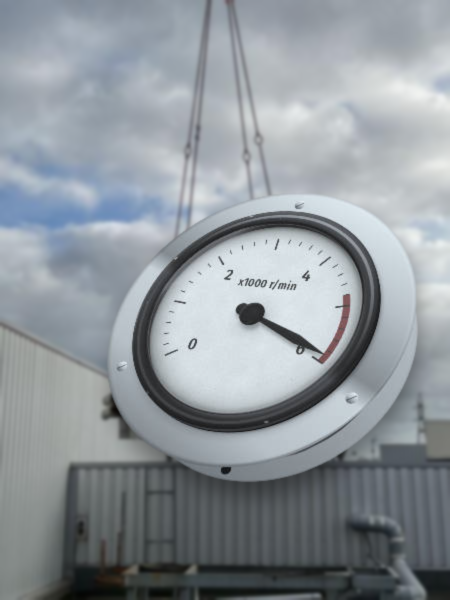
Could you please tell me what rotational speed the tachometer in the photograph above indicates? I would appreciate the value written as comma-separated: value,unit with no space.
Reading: 5900,rpm
